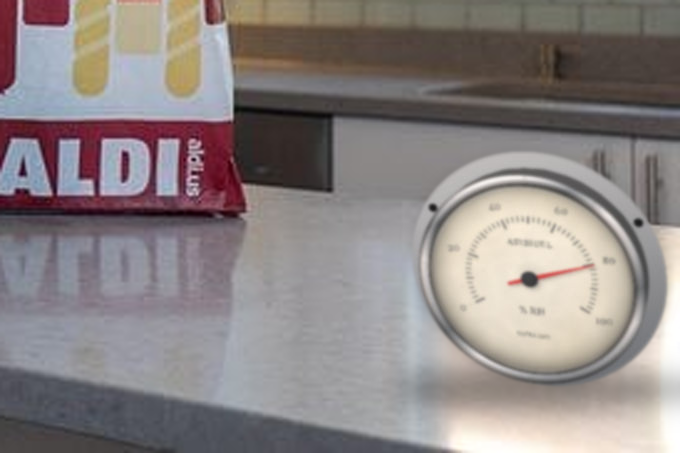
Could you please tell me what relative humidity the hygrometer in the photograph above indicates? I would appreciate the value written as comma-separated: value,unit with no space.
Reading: 80,%
